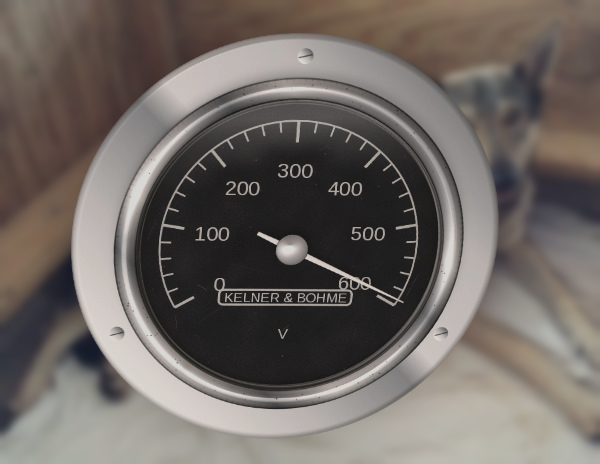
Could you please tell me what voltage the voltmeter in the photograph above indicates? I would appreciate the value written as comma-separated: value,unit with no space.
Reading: 590,V
